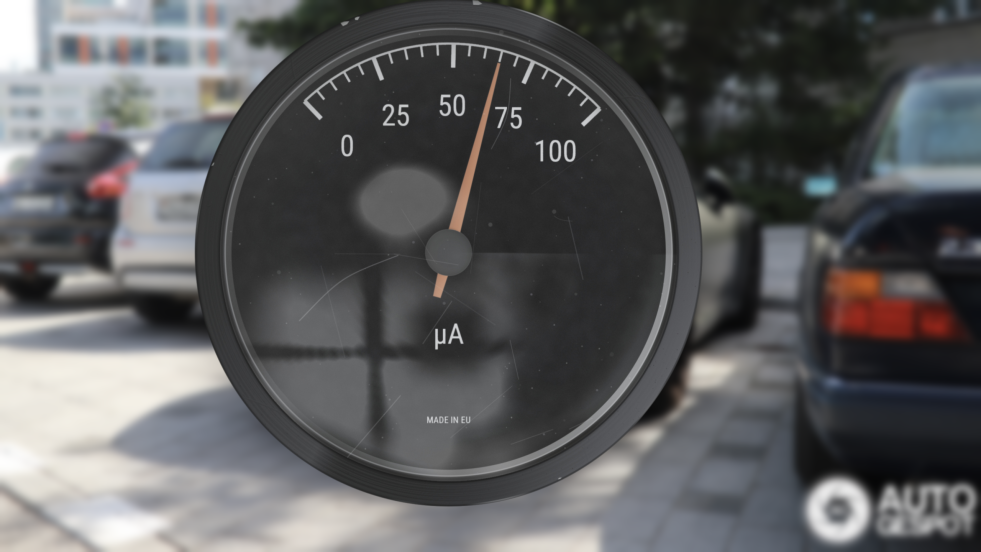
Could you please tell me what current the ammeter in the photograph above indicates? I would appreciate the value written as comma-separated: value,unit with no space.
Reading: 65,µA
